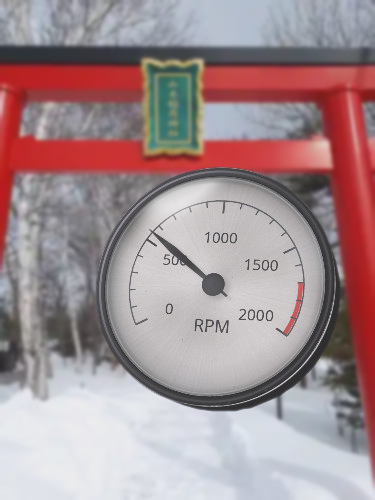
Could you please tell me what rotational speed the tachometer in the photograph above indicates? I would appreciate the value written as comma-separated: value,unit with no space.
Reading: 550,rpm
